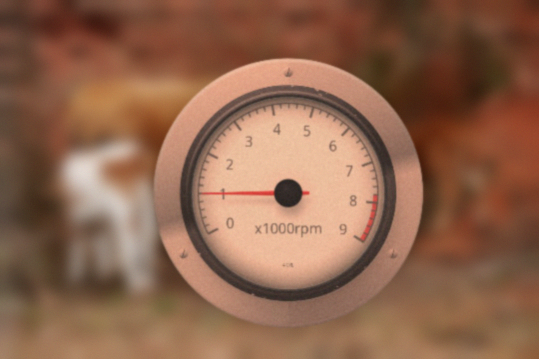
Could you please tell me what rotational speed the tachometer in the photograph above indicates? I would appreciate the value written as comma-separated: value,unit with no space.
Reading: 1000,rpm
